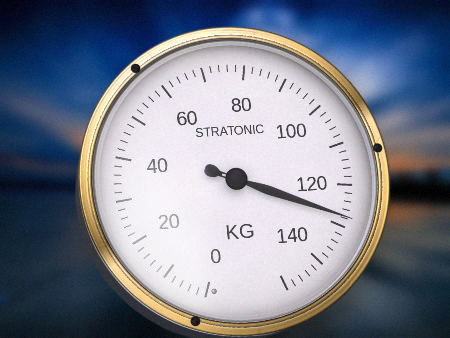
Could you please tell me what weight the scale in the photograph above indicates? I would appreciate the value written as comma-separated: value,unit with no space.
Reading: 128,kg
